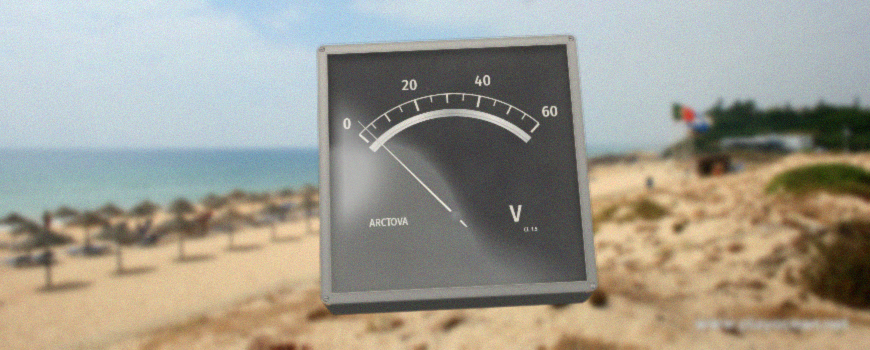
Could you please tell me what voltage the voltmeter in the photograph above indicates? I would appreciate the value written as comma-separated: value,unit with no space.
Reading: 2.5,V
